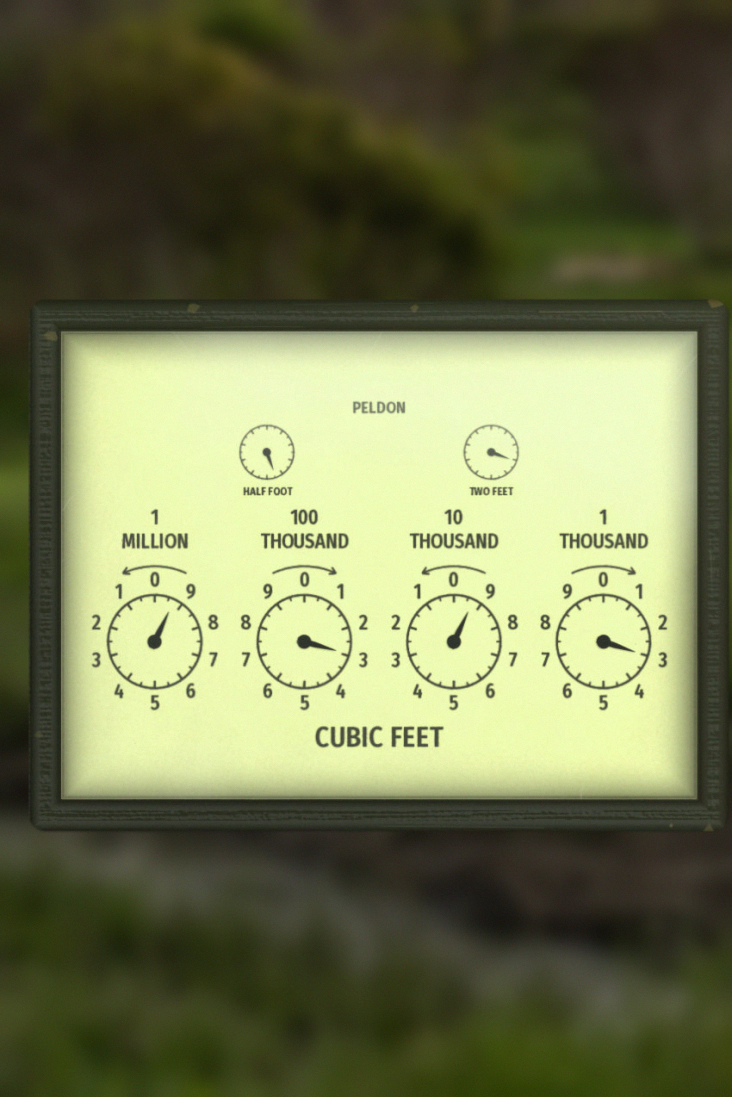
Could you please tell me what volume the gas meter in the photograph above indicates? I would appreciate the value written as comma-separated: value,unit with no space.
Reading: 929300,ft³
